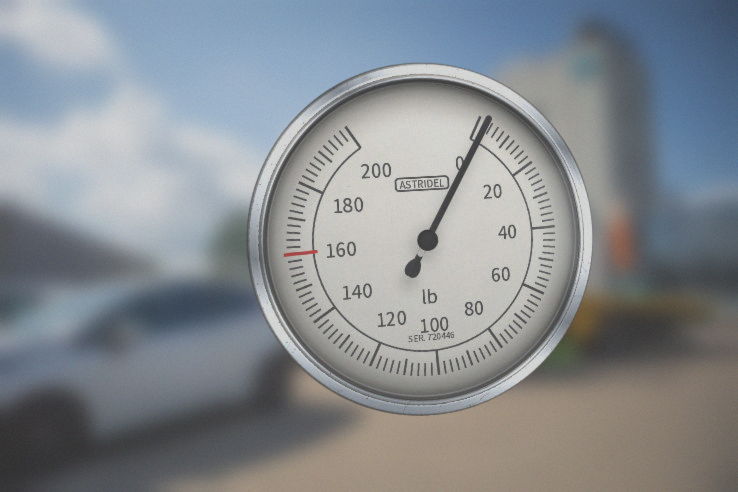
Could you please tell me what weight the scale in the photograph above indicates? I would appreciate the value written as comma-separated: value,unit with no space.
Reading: 2,lb
